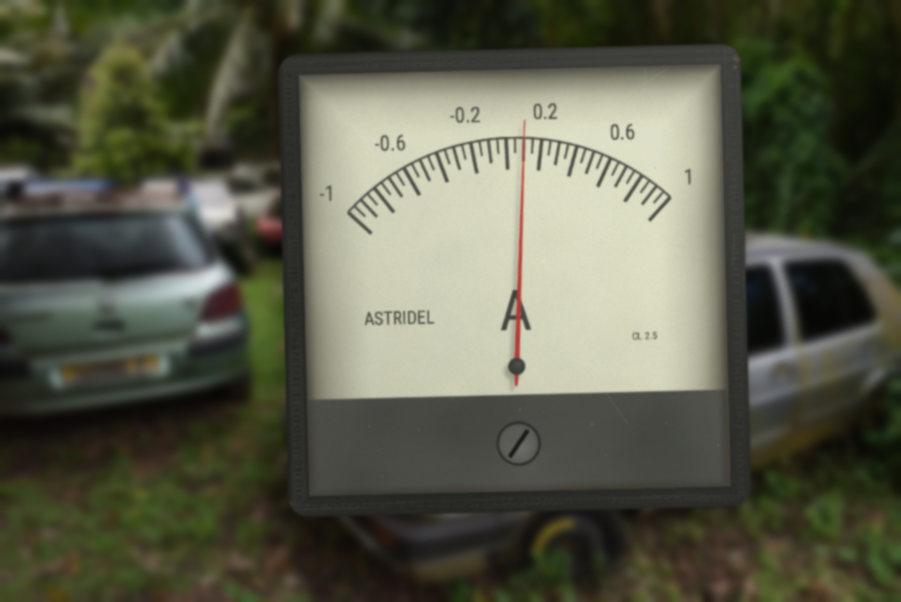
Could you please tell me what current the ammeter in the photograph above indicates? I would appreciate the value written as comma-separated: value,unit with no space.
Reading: 0.1,A
